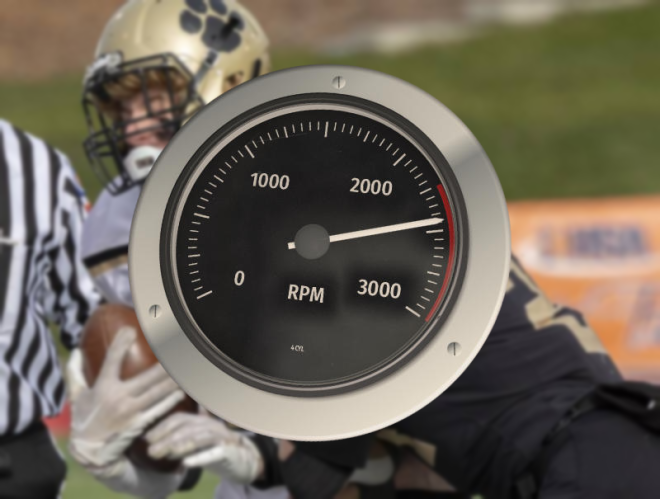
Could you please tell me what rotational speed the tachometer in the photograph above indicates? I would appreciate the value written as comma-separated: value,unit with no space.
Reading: 2450,rpm
